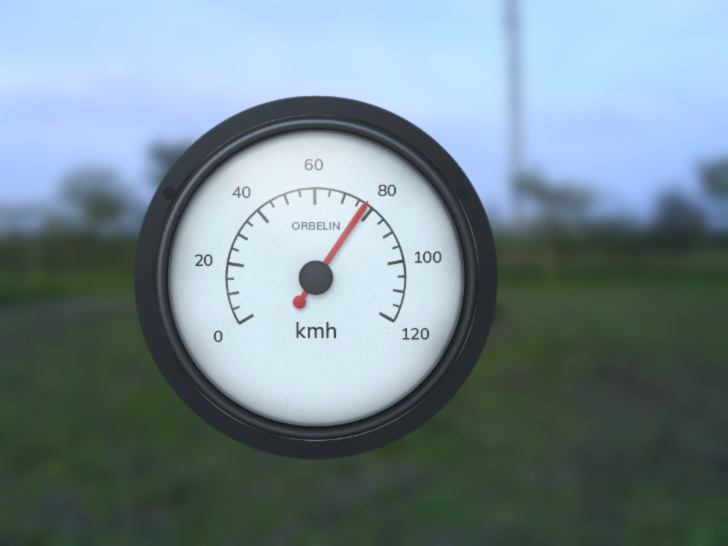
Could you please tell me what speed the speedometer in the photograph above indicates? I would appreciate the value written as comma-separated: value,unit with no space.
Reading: 77.5,km/h
